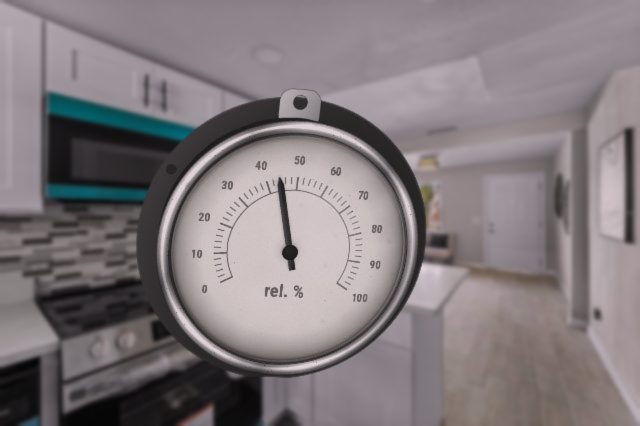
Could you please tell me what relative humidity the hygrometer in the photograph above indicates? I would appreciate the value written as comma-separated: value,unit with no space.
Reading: 44,%
